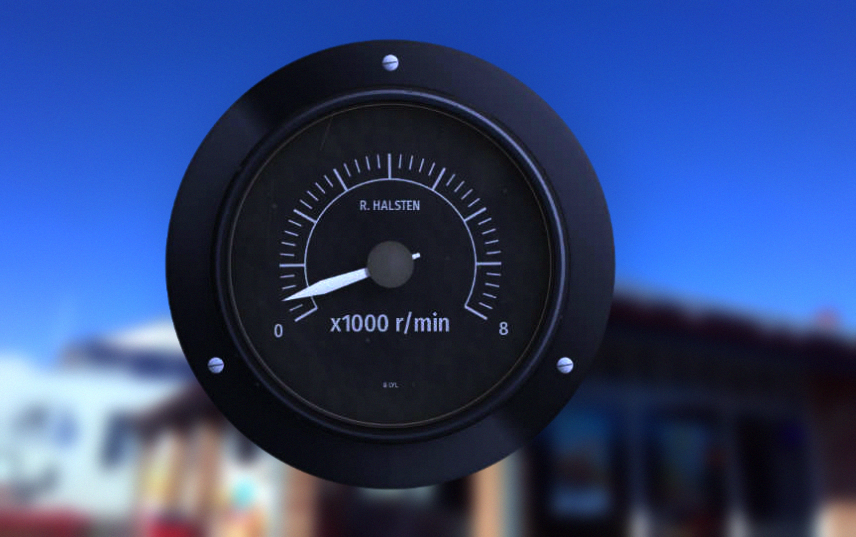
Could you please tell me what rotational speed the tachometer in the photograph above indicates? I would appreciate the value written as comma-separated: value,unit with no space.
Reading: 400,rpm
